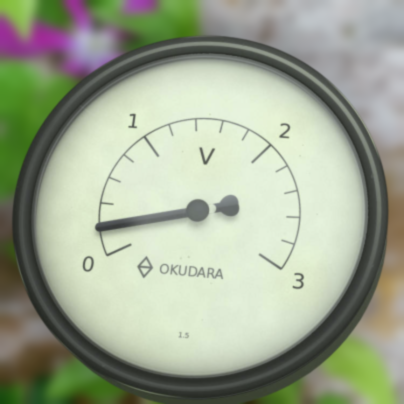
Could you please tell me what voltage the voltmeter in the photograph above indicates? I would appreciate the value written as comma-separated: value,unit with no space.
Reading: 0.2,V
